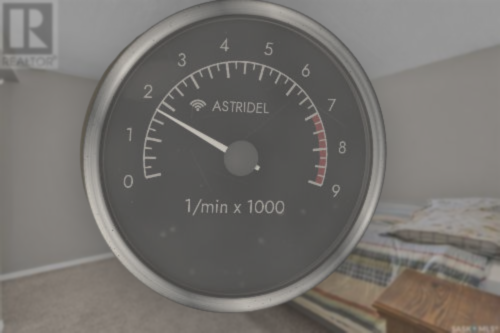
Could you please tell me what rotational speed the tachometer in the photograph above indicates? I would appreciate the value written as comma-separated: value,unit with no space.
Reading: 1750,rpm
